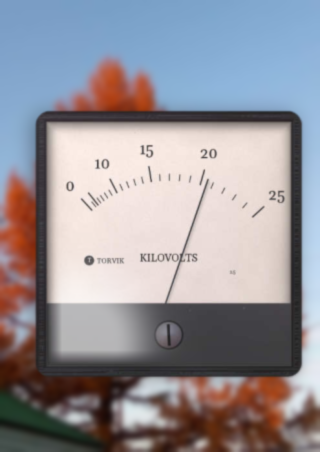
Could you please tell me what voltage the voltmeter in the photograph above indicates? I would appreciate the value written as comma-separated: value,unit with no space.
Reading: 20.5,kV
